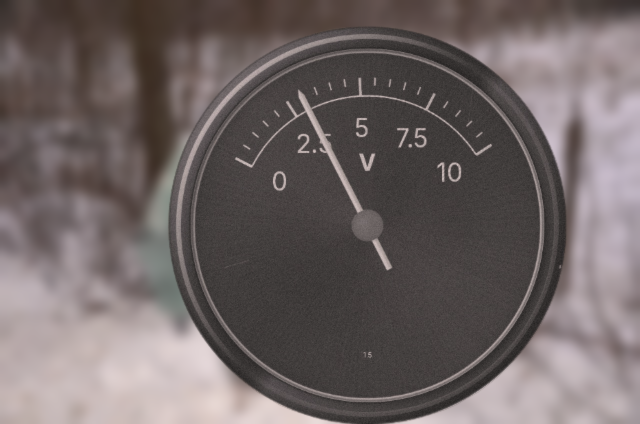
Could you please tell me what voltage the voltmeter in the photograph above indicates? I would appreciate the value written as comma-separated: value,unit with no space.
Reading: 3,V
